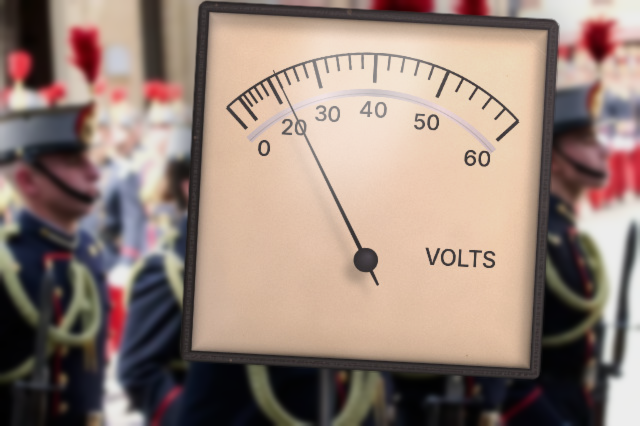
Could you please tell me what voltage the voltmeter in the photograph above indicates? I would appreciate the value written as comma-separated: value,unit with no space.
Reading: 22,V
